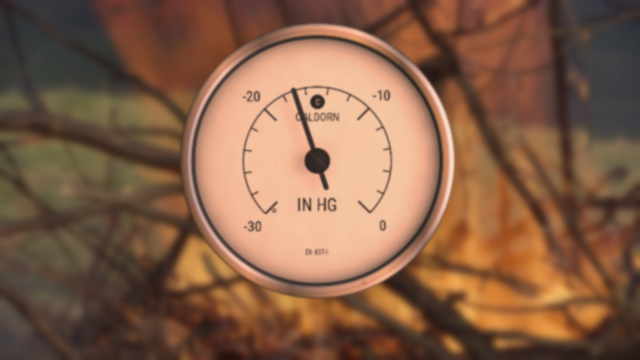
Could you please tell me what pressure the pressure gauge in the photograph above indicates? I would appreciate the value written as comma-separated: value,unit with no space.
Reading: -17,inHg
